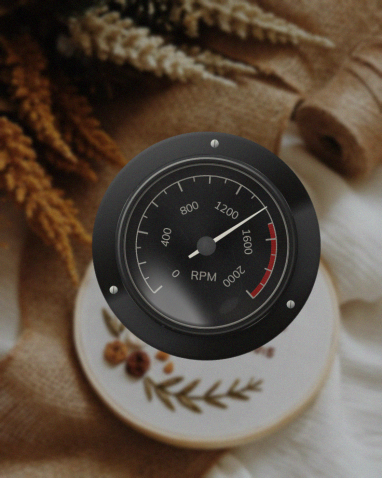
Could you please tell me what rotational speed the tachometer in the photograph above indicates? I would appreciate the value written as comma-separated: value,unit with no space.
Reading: 1400,rpm
